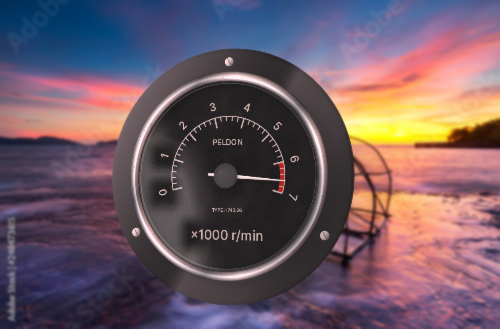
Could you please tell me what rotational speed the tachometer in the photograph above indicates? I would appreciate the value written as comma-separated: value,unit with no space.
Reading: 6600,rpm
